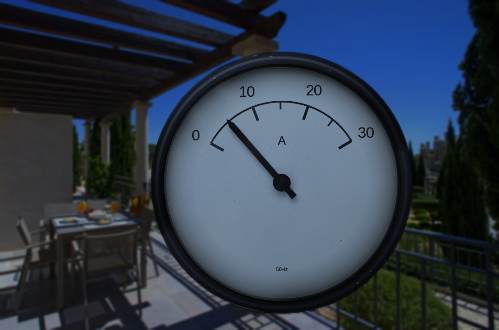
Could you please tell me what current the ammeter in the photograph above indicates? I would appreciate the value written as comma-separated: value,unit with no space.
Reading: 5,A
